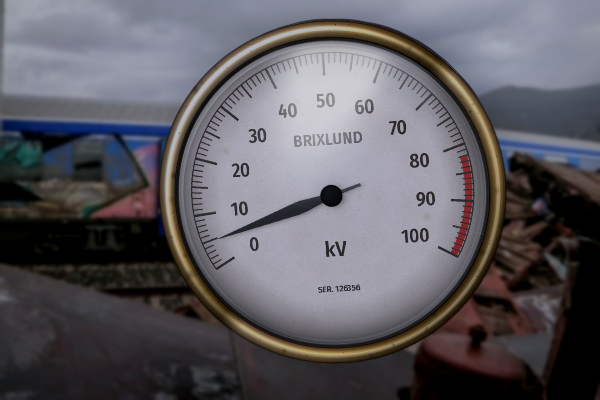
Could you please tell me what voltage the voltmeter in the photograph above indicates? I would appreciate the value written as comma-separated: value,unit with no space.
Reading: 5,kV
